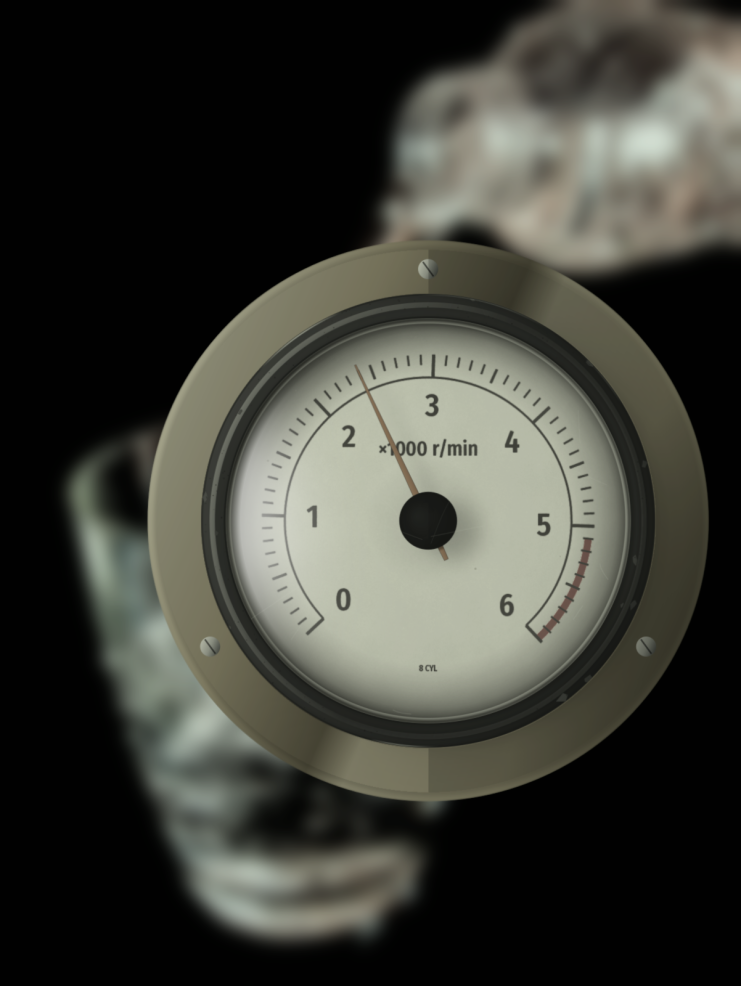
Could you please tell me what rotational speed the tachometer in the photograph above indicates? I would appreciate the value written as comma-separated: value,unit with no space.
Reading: 2400,rpm
